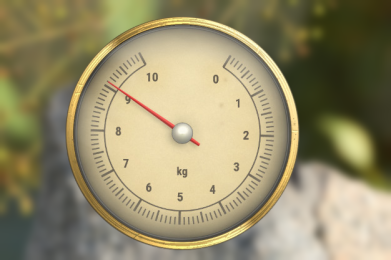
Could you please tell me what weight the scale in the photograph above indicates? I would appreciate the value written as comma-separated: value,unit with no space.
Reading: 9.1,kg
